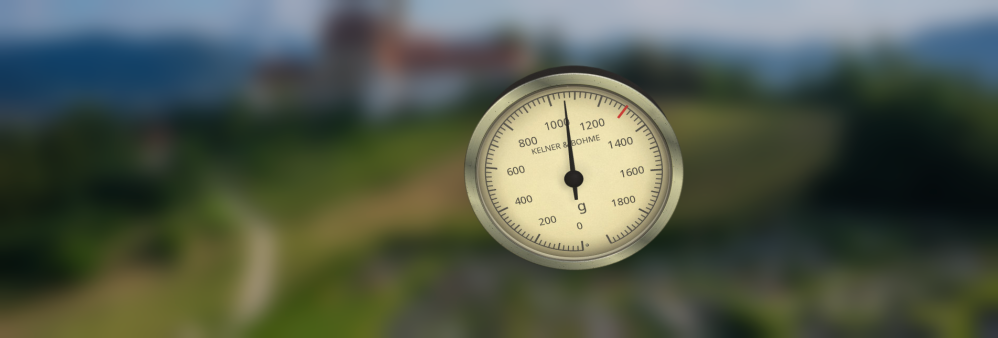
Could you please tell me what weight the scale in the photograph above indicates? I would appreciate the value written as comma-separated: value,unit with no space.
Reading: 1060,g
